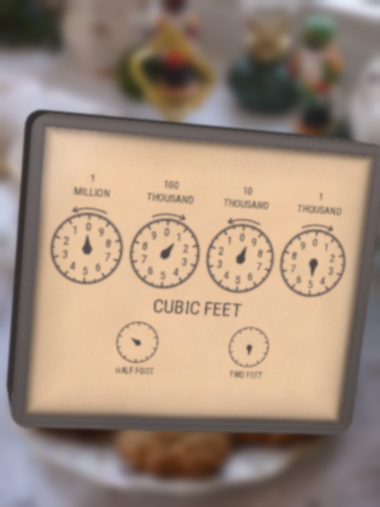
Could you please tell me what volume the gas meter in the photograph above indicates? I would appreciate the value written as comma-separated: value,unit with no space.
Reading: 9500,ft³
